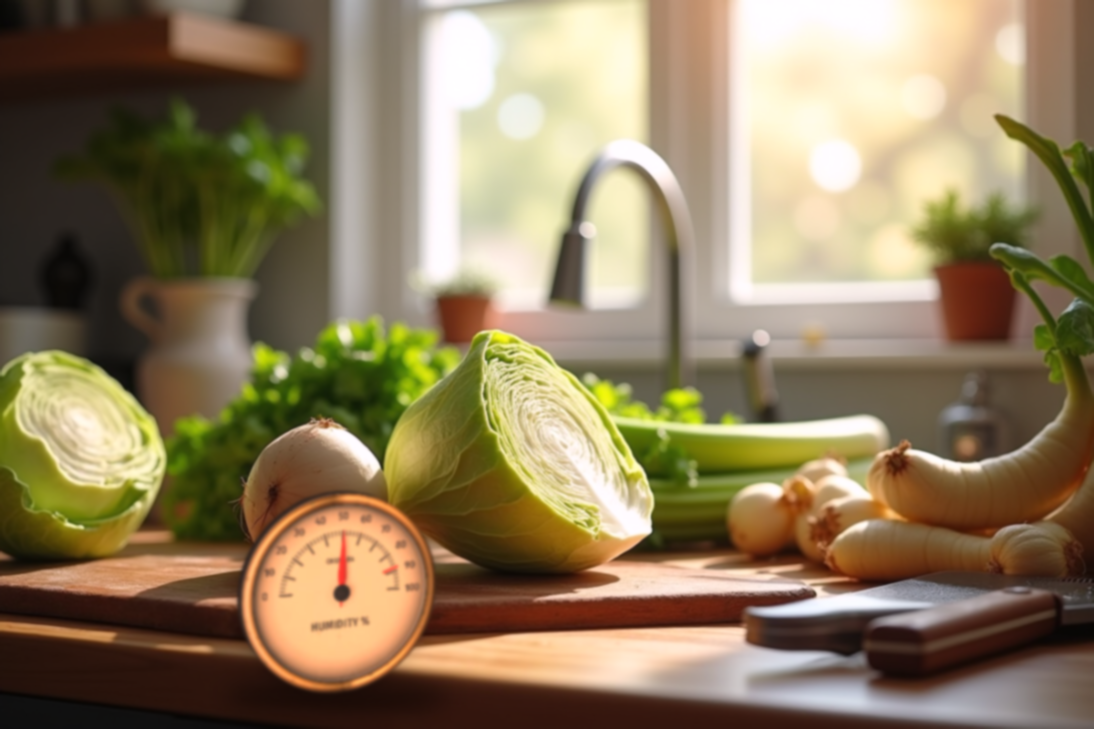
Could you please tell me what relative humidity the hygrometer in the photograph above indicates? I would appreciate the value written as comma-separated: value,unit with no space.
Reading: 50,%
